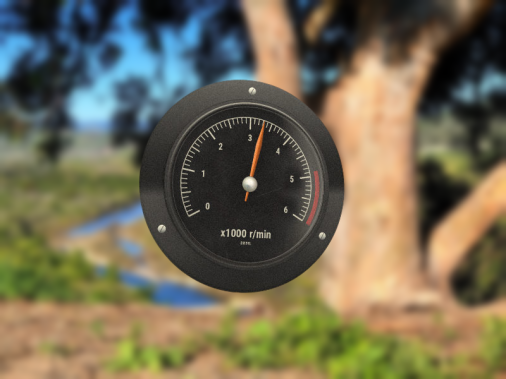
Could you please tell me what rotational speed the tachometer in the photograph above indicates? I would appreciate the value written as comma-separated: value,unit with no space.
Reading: 3300,rpm
